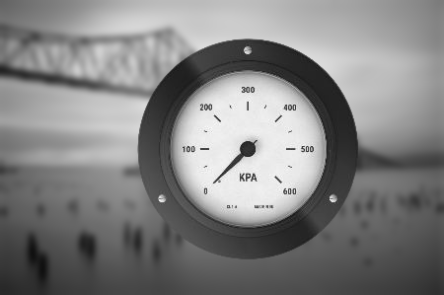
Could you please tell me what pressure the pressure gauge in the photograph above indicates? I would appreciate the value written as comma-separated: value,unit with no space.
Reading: 0,kPa
